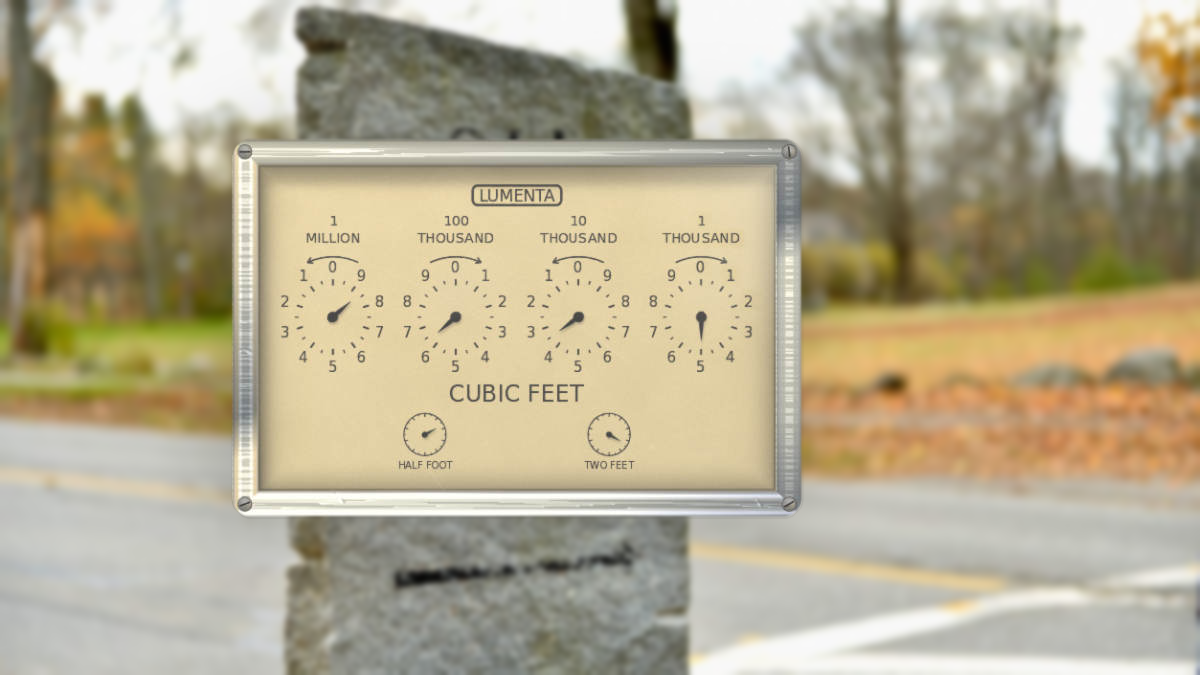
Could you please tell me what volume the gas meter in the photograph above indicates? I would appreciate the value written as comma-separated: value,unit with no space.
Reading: 863500,ft³
